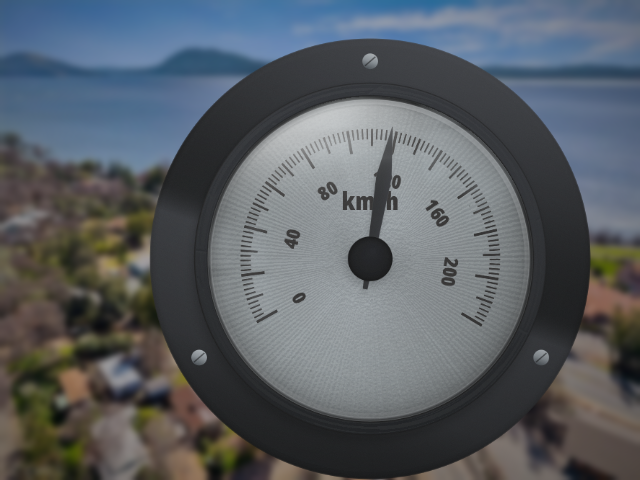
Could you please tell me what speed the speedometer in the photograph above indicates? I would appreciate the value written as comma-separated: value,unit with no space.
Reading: 118,km/h
